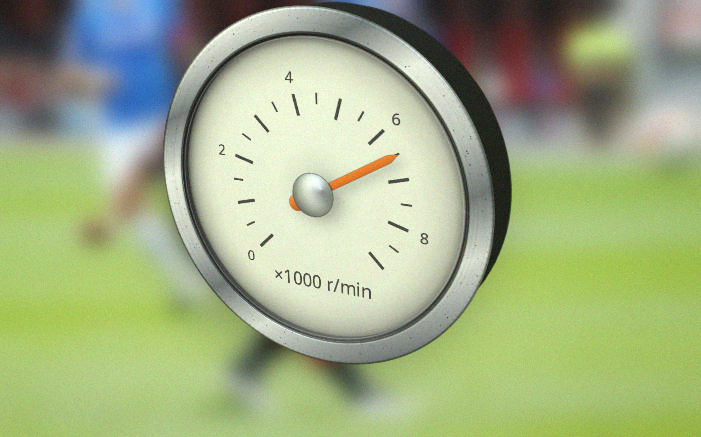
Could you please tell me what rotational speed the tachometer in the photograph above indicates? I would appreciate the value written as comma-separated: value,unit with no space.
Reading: 6500,rpm
